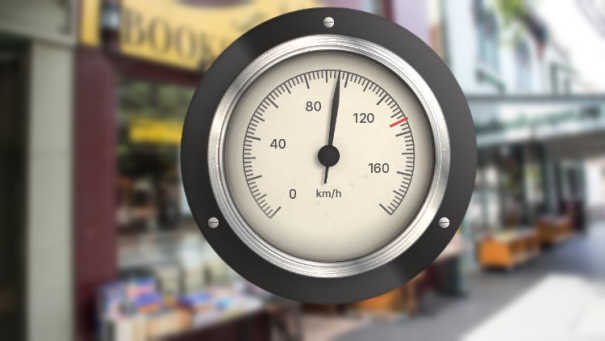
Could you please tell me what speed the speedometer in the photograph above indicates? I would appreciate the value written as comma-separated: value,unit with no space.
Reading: 96,km/h
